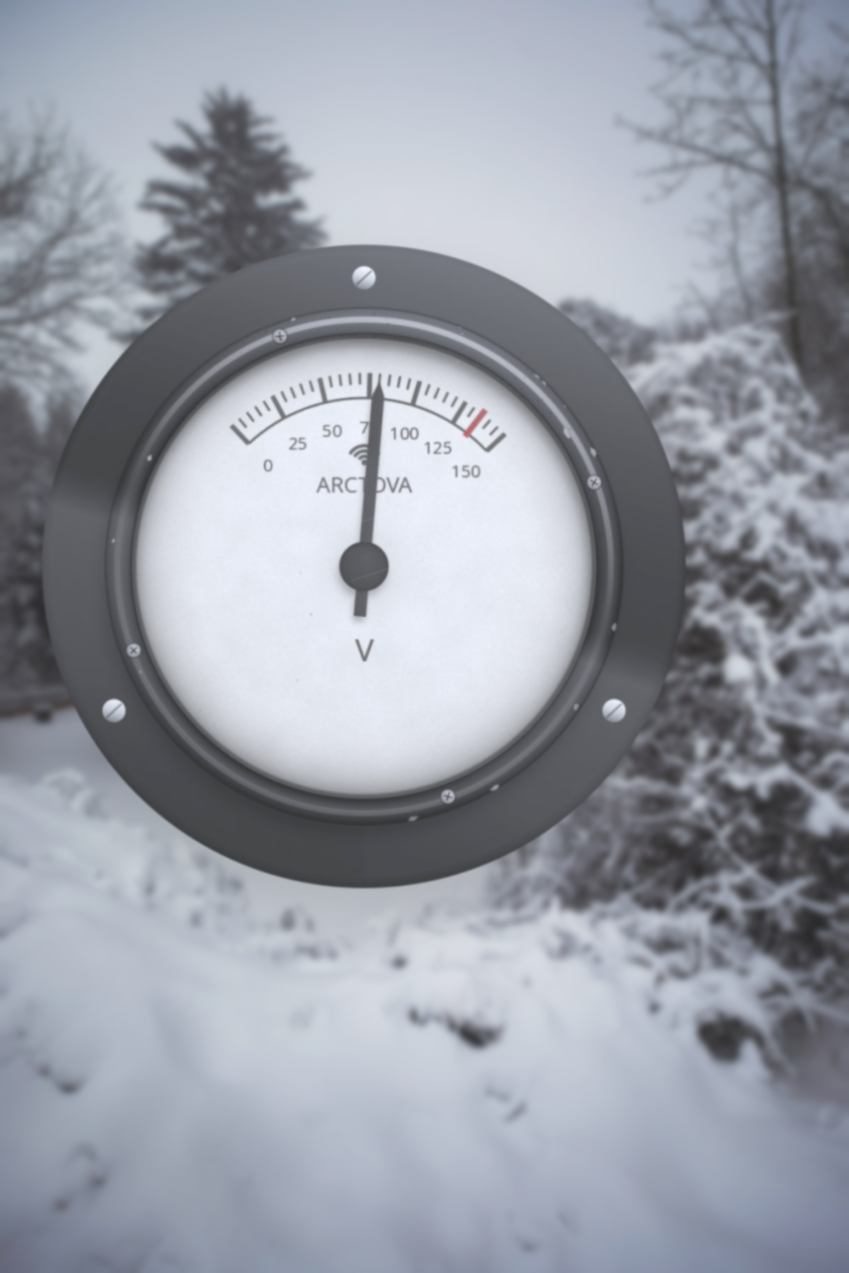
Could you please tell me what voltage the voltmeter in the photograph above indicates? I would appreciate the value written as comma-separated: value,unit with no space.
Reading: 80,V
